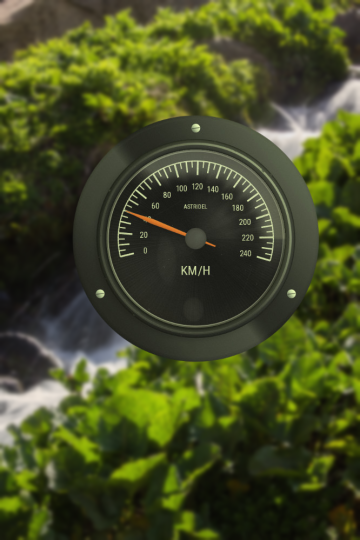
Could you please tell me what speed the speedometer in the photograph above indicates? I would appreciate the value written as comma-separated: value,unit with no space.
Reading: 40,km/h
